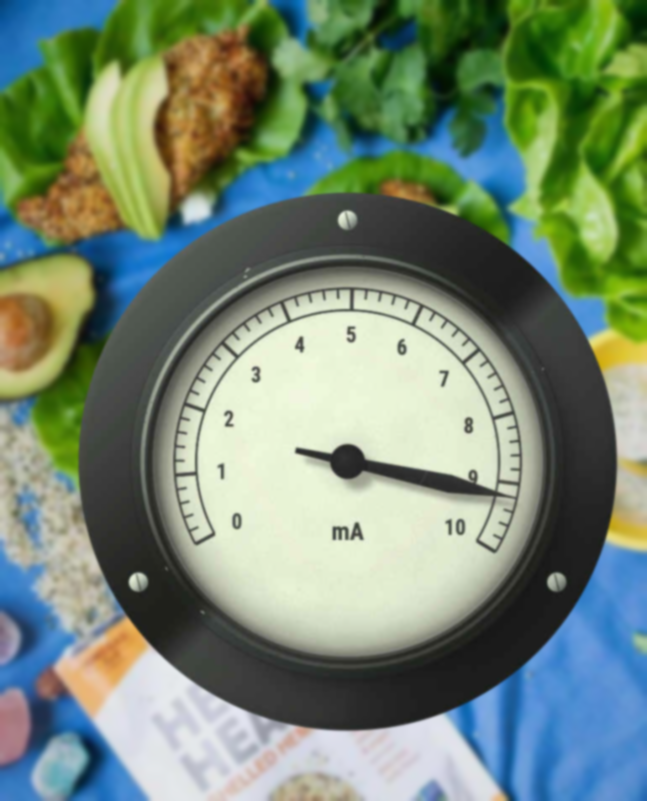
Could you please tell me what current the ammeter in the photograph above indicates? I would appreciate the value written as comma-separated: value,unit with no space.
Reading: 9.2,mA
